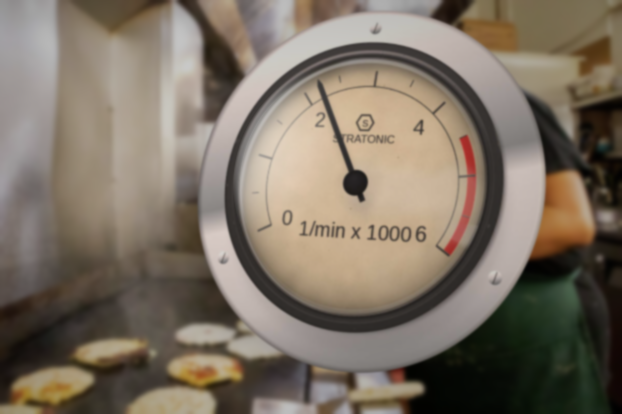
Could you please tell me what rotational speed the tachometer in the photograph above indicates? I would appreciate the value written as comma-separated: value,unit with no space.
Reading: 2250,rpm
